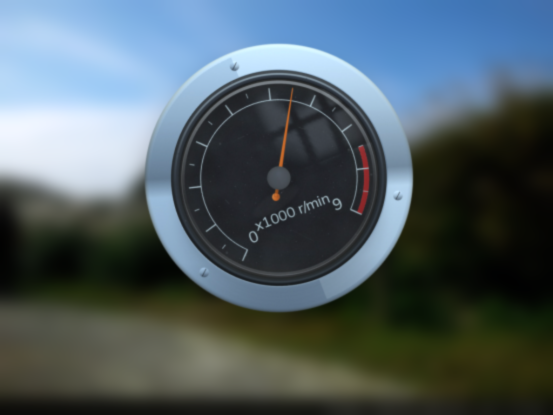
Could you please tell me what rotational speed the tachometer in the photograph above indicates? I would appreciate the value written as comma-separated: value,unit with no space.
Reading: 5500,rpm
